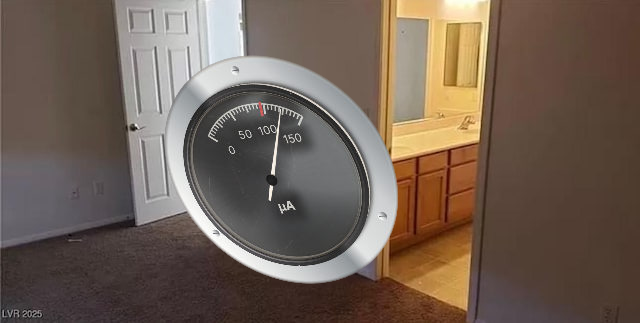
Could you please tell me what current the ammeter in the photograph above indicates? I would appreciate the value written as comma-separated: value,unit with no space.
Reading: 125,µA
